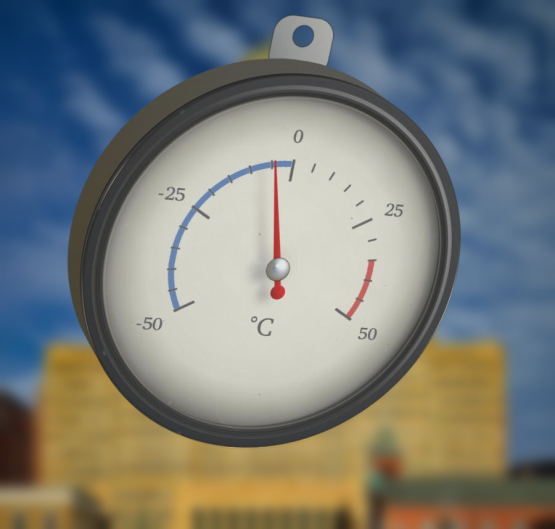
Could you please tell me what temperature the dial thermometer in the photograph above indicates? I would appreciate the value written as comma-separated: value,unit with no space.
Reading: -5,°C
